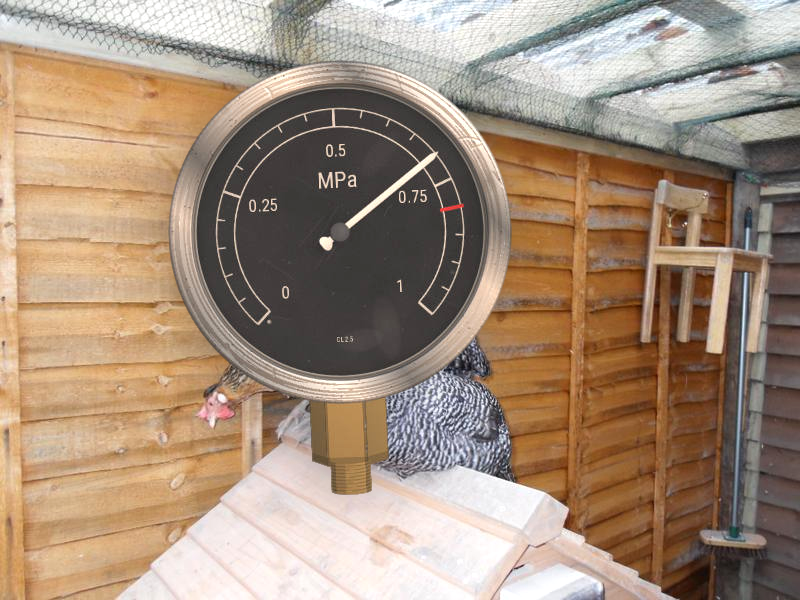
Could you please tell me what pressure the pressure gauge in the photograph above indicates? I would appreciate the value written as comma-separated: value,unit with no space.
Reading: 0.7,MPa
